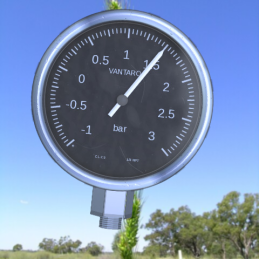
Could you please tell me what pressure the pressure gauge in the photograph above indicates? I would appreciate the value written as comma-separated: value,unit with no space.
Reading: 1.5,bar
